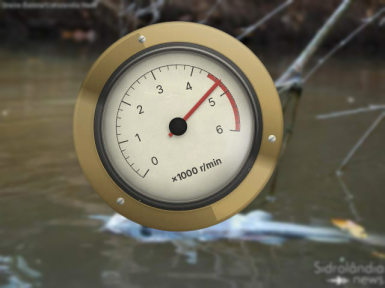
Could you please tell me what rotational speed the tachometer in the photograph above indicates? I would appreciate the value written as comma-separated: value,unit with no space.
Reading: 4700,rpm
